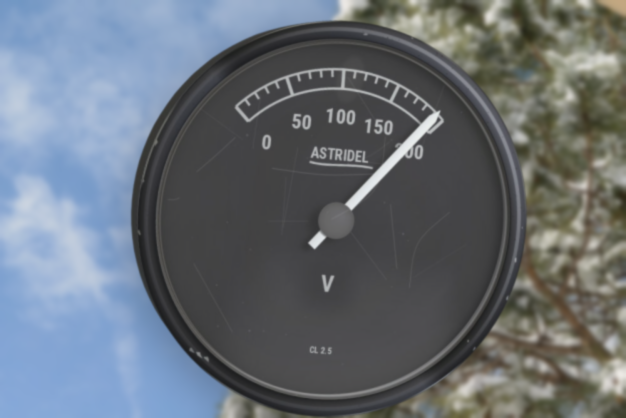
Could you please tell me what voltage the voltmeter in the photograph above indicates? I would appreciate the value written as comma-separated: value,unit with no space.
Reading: 190,V
